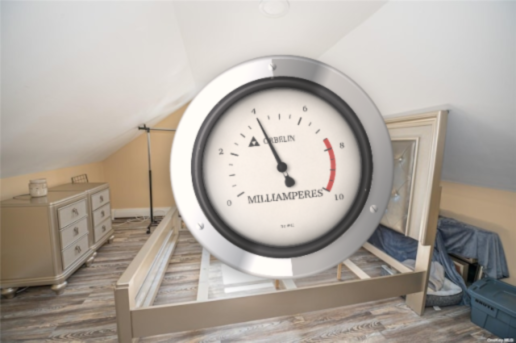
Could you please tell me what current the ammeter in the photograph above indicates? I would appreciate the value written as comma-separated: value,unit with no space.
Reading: 4,mA
